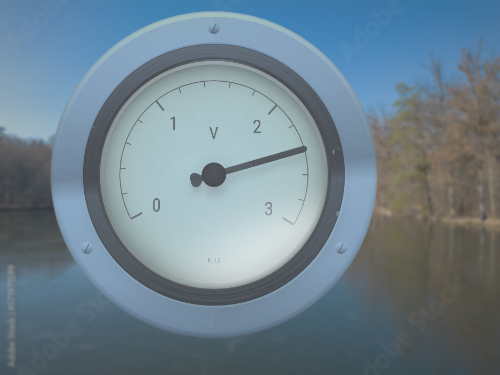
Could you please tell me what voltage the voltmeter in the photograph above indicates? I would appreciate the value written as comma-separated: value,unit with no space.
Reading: 2.4,V
